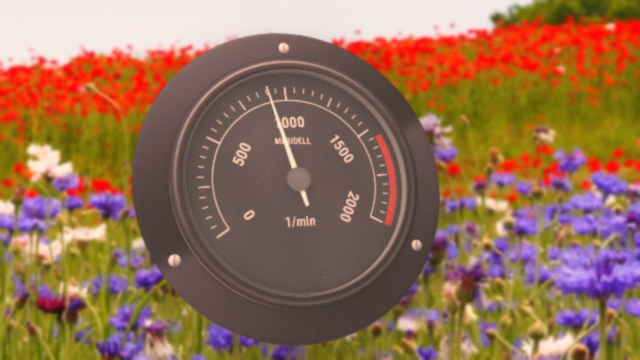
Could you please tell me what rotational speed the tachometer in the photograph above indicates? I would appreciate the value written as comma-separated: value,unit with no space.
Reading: 900,rpm
